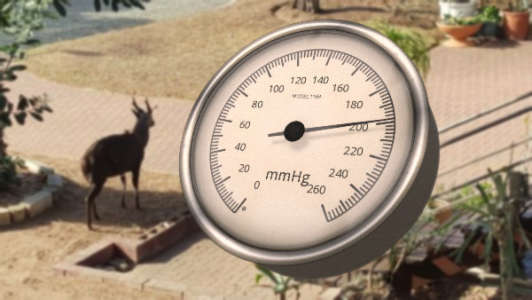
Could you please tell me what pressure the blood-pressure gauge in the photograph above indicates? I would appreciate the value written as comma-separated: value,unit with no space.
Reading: 200,mmHg
